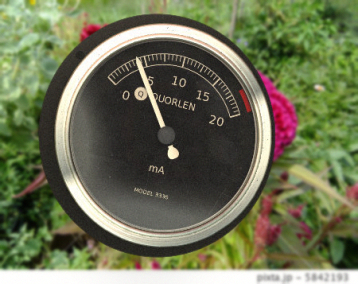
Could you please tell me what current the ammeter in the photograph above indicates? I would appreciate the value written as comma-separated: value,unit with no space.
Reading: 4,mA
